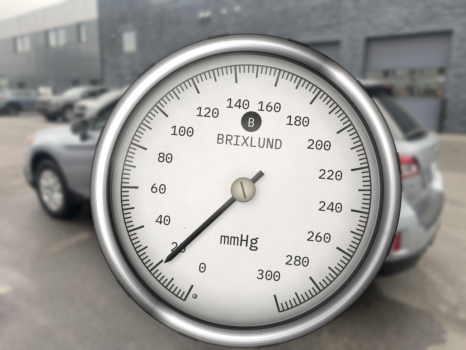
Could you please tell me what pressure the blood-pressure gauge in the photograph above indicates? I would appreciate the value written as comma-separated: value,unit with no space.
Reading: 18,mmHg
